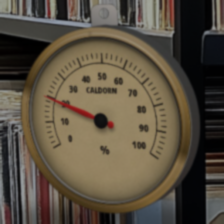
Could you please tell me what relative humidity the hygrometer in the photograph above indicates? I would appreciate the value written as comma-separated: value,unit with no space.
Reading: 20,%
